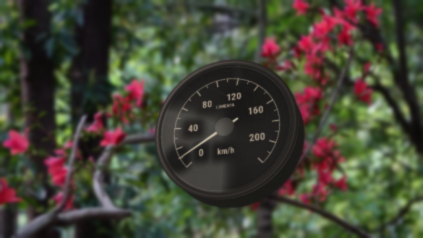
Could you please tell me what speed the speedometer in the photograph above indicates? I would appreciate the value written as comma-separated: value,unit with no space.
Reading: 10,km/h
